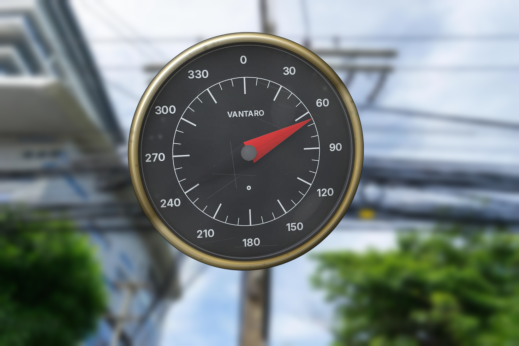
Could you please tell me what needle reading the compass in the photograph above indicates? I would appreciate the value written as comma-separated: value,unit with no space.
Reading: 65,°
